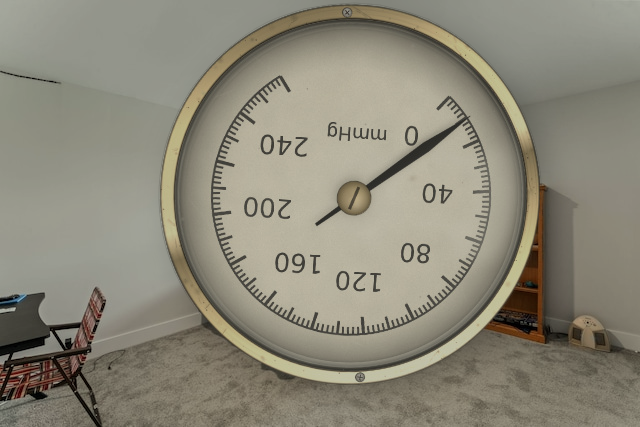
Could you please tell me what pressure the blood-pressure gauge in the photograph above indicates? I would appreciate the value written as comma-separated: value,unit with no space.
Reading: 10,mmHg
